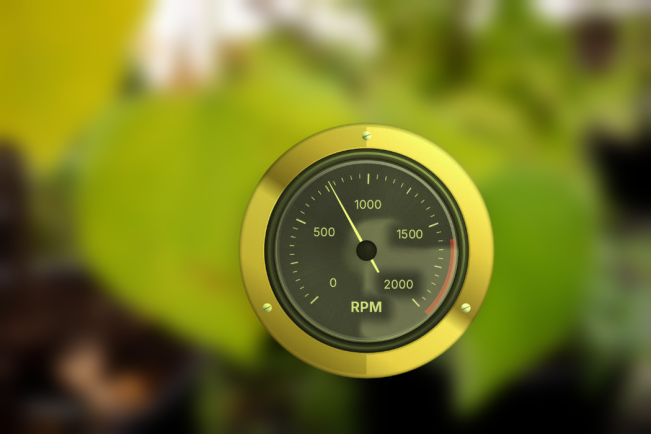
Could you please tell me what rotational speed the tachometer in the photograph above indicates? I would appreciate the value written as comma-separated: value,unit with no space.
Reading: 775,rpm
